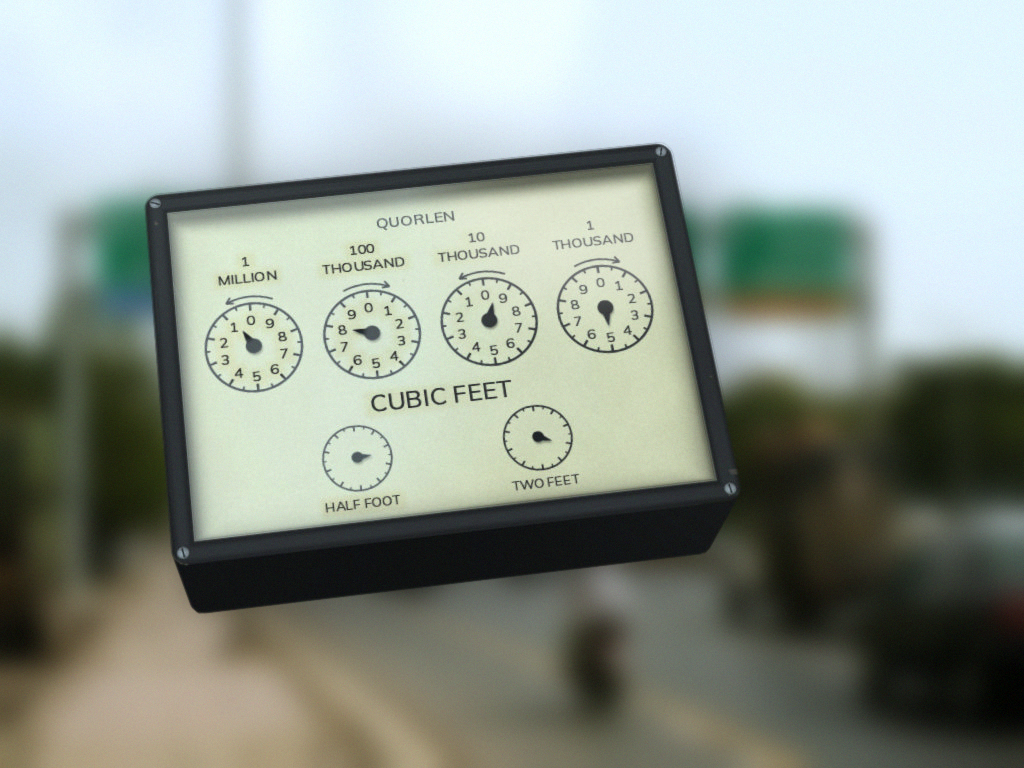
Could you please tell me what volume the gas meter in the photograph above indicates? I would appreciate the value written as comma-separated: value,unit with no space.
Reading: 79500,ft³
